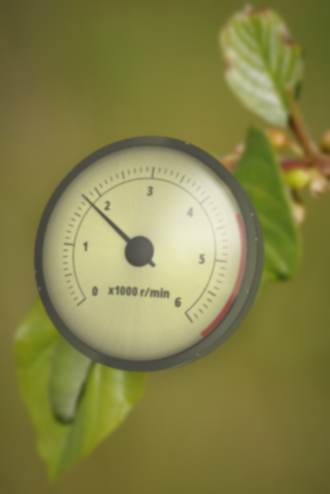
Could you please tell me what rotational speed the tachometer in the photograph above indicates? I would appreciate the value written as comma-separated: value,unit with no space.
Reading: 1800,rpm
